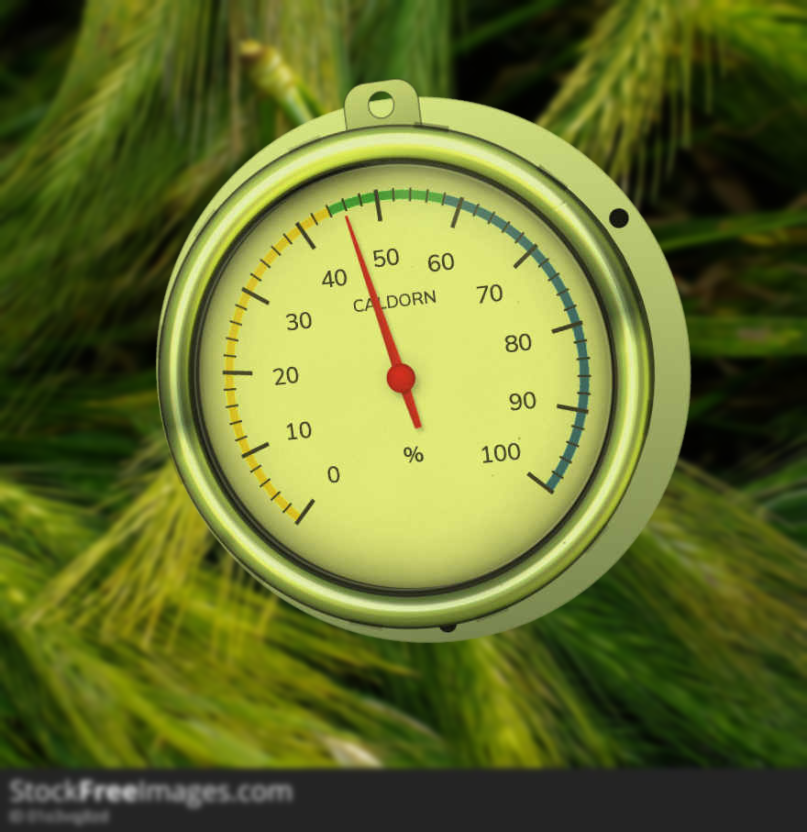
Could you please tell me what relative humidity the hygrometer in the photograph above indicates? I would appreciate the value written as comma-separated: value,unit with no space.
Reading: 46,%
